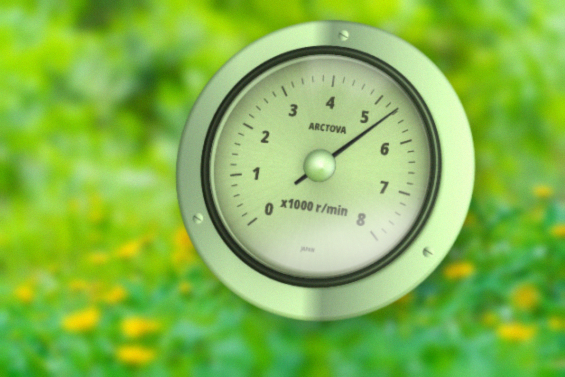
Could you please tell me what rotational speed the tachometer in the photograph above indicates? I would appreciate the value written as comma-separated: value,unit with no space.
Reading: 5400,rpm
